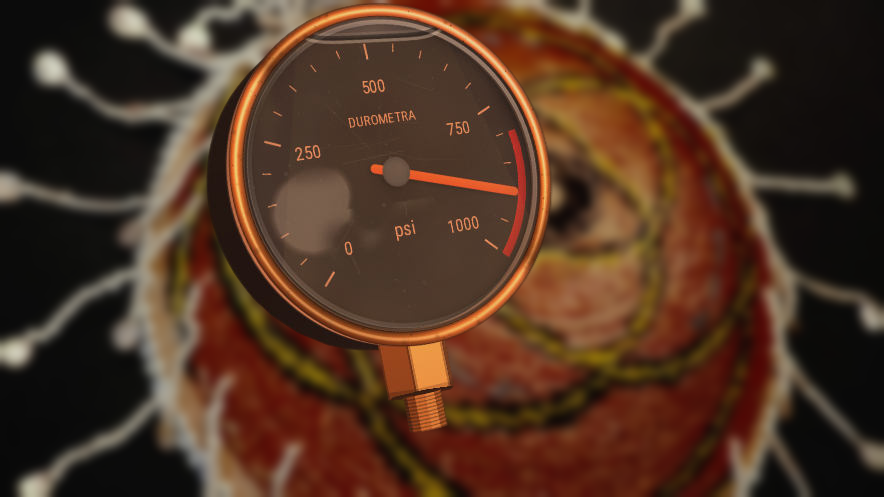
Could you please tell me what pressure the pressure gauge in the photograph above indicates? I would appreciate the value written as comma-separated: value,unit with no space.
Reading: 900,psi
